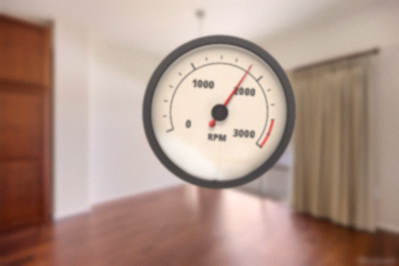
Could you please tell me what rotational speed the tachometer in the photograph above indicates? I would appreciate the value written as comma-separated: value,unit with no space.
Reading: 1800,rpm
